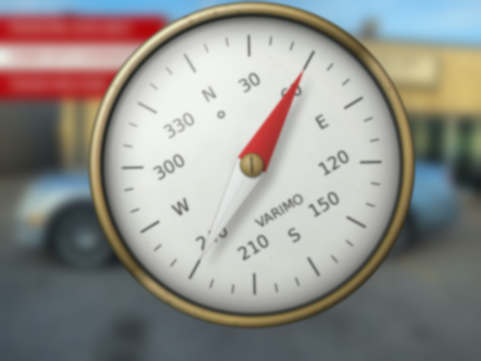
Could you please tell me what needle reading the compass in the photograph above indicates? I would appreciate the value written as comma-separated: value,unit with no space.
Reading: 60,°
